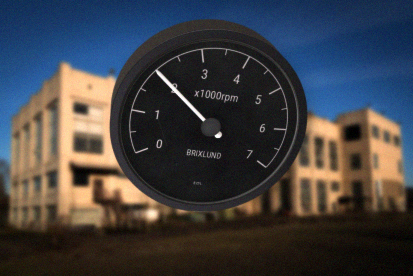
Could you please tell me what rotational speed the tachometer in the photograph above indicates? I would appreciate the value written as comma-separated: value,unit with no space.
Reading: 2000,rpm
